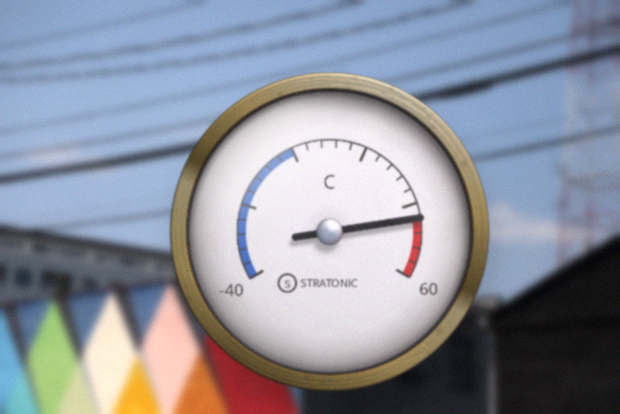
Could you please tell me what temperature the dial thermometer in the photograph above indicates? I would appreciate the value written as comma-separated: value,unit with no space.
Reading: 44,°C
